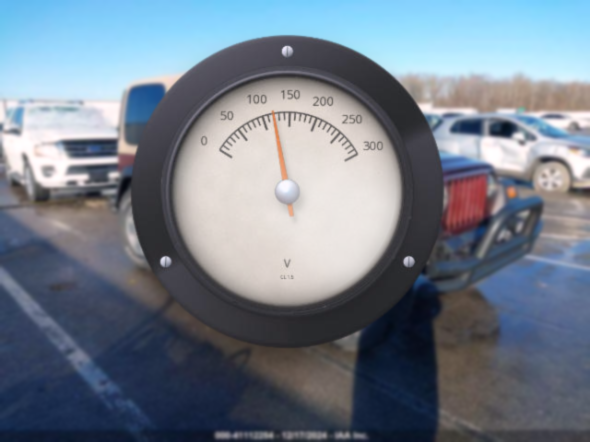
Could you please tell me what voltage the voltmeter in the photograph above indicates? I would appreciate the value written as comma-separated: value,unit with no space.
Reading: 120,V
